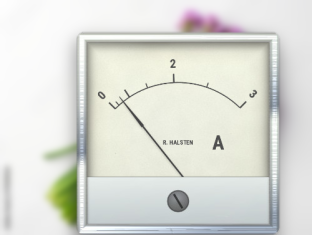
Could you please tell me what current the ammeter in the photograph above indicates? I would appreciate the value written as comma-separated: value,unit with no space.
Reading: 0.75,A
